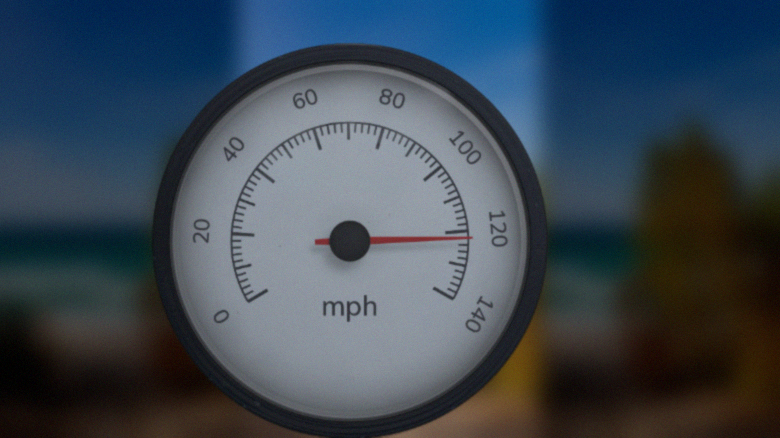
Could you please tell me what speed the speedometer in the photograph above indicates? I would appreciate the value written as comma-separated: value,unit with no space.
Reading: 122,mph
